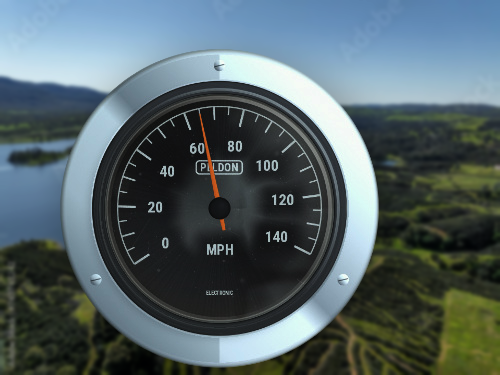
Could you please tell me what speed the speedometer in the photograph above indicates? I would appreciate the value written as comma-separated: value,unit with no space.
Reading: 65,mph
